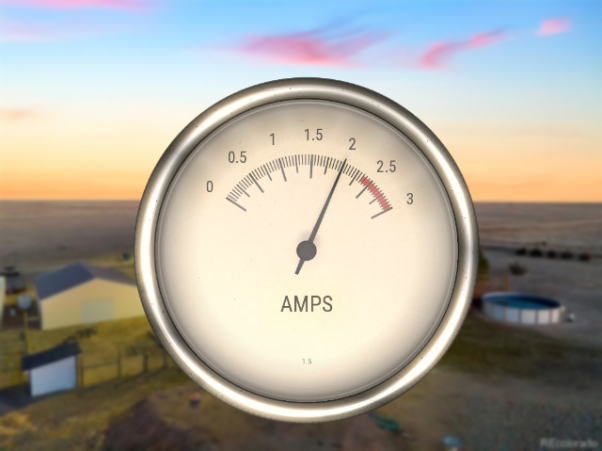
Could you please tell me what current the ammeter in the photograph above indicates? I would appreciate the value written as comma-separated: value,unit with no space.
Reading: 2,A
